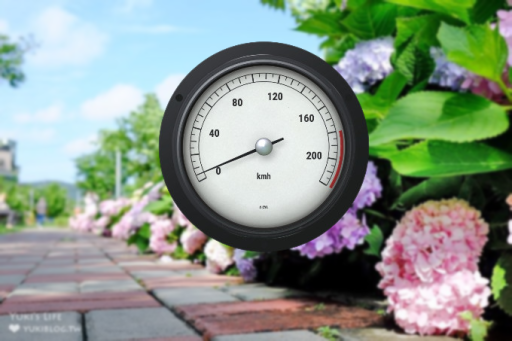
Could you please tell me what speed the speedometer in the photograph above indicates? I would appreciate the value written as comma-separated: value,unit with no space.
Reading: 5,km/h
